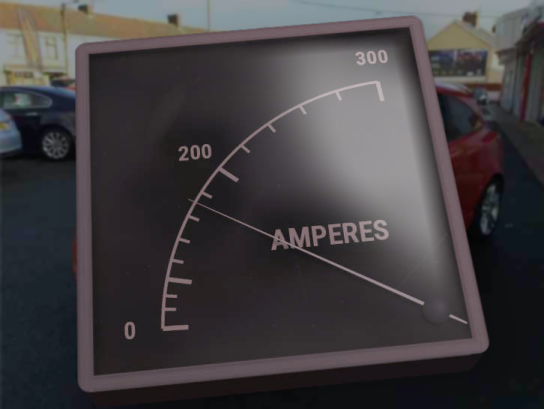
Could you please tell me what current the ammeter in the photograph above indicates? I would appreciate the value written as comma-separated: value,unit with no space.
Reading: 170,A
